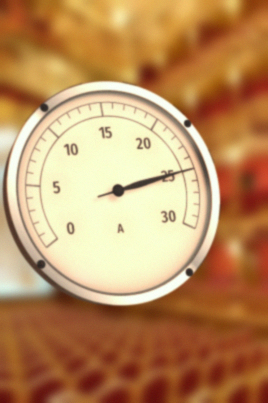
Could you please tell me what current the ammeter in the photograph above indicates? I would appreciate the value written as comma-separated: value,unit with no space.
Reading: 25,A
